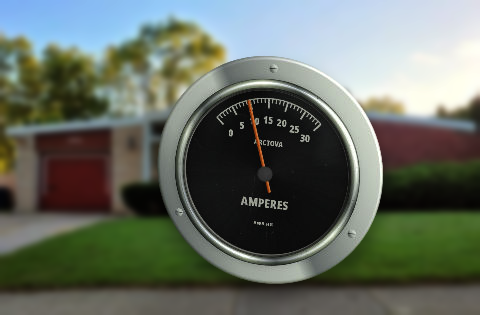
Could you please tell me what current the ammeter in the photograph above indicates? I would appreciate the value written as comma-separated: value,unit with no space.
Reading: 10,A
